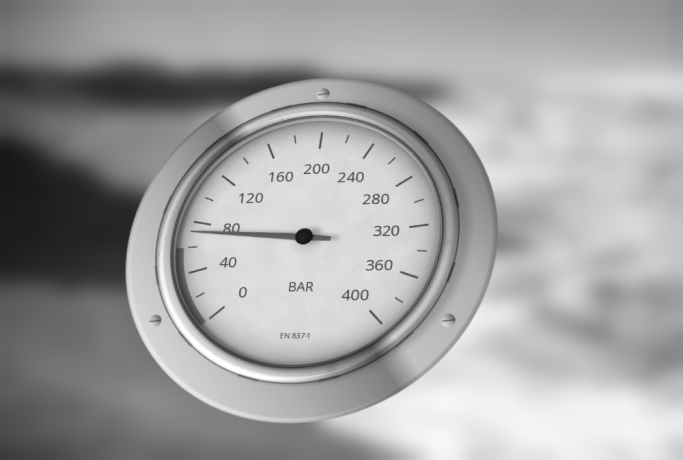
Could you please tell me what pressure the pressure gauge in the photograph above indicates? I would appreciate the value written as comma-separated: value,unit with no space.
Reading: 70,bar
